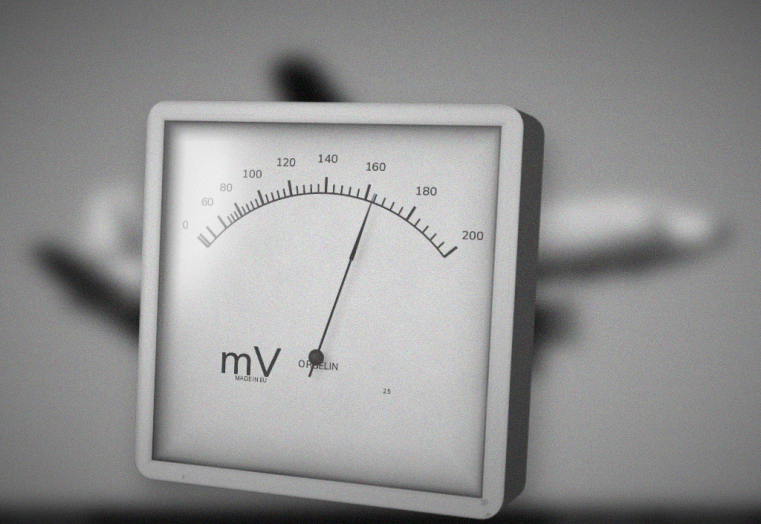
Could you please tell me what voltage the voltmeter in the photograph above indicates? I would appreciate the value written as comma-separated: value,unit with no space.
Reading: 164,mV
